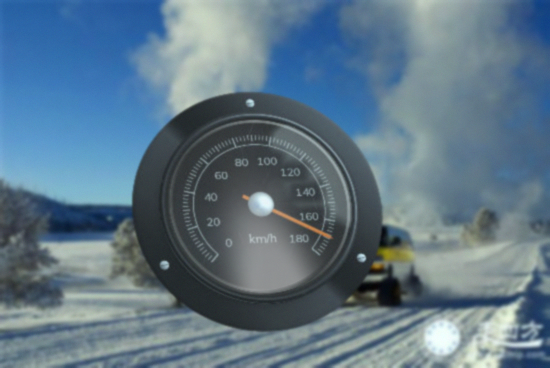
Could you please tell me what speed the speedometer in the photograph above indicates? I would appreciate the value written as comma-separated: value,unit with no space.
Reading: 170,km/h
